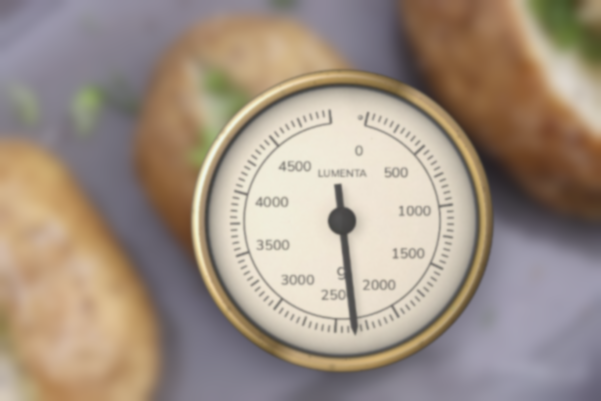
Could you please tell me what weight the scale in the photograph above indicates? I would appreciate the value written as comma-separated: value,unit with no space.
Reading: 2350,g
